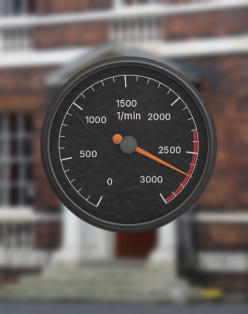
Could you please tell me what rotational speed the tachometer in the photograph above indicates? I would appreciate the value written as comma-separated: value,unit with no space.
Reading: 2700,rpm
